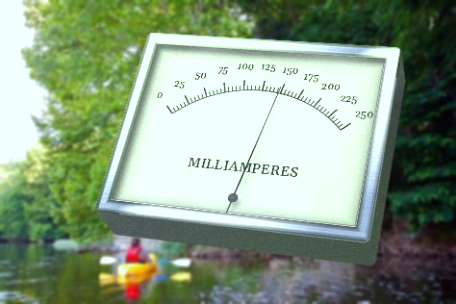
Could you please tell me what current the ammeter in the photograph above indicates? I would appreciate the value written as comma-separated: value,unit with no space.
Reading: 150,mA
